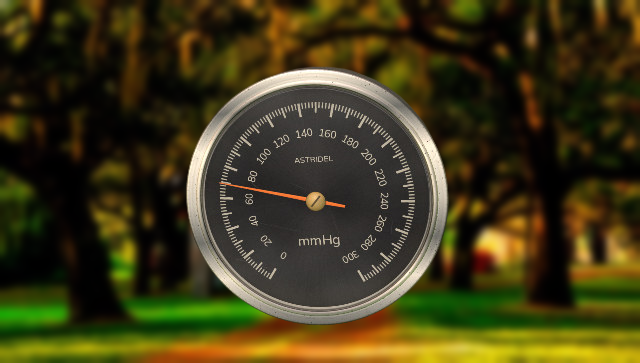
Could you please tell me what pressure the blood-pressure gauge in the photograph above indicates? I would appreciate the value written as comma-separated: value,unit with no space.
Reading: 70,mmHg
